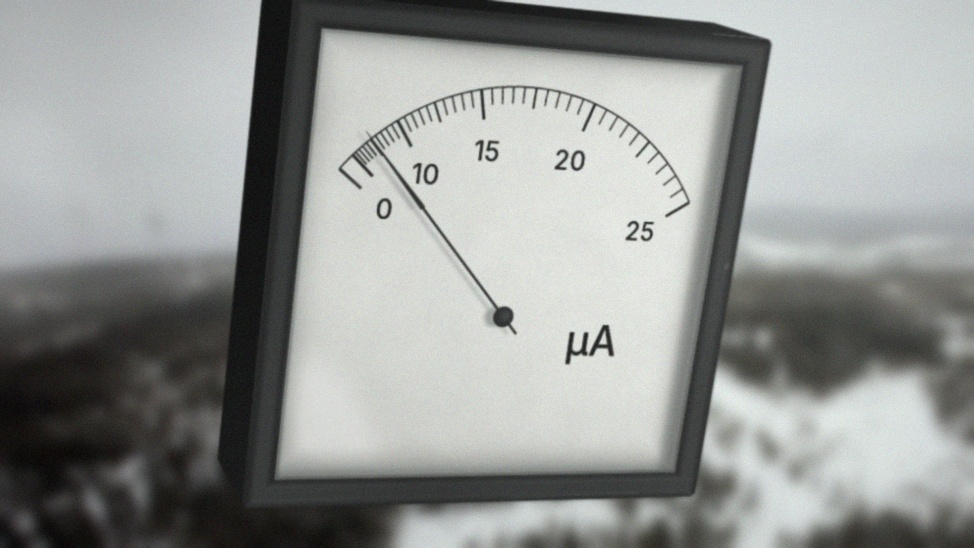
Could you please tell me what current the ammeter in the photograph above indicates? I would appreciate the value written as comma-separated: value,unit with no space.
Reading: 7.5,µA
